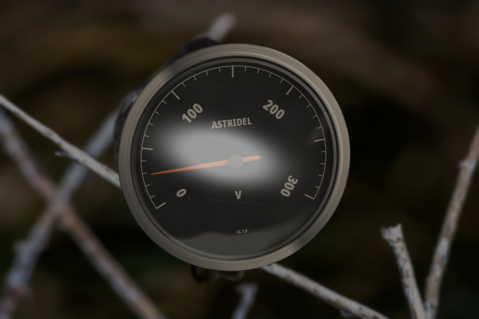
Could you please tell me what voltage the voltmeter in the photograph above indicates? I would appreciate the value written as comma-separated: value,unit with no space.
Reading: 30,V
